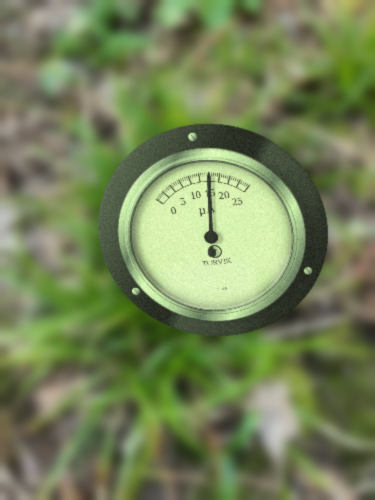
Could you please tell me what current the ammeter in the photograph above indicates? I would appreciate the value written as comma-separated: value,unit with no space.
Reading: 15,µA
